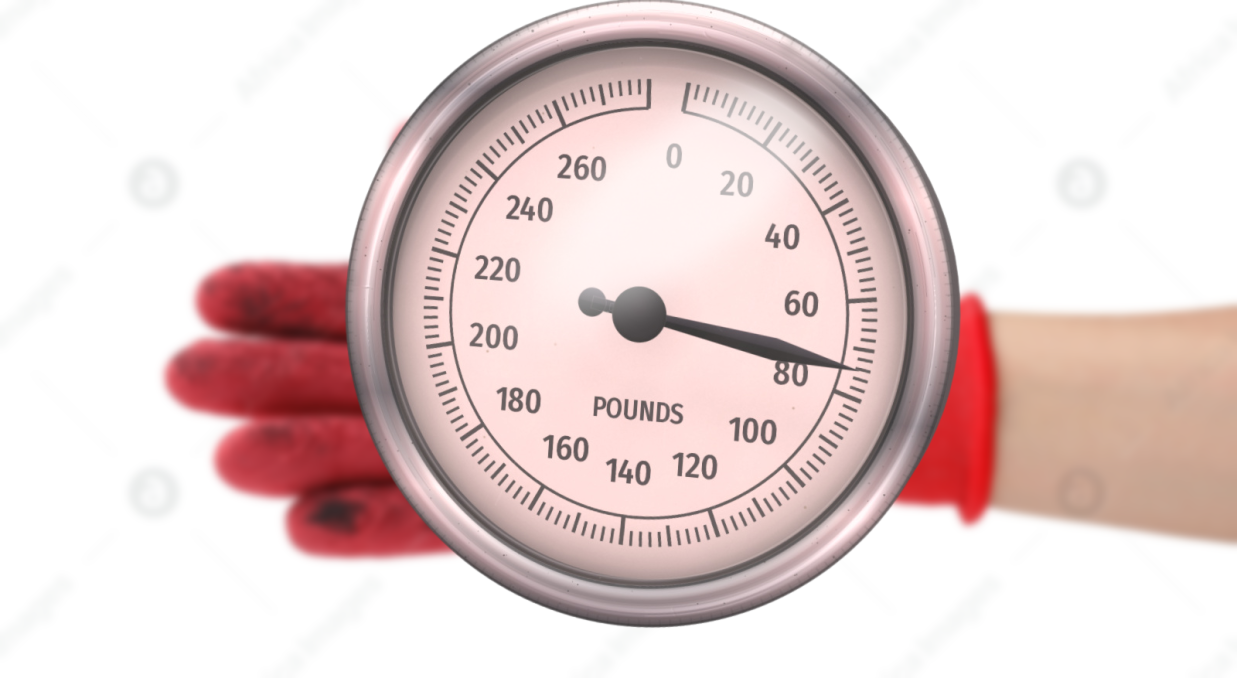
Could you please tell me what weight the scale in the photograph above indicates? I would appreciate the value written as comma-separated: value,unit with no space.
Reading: 74,lb
